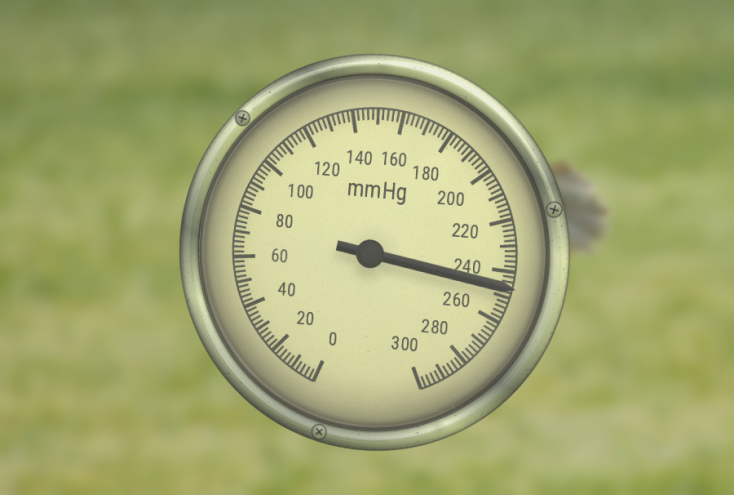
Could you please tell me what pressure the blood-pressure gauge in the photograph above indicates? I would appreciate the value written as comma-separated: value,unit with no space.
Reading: 246,mmHg
